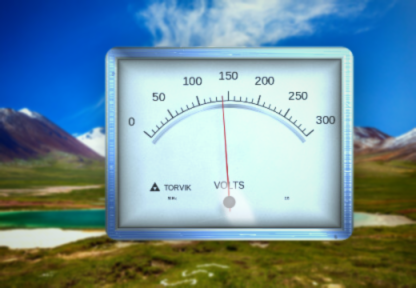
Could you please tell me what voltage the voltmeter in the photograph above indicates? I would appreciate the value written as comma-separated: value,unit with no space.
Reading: 140,V
